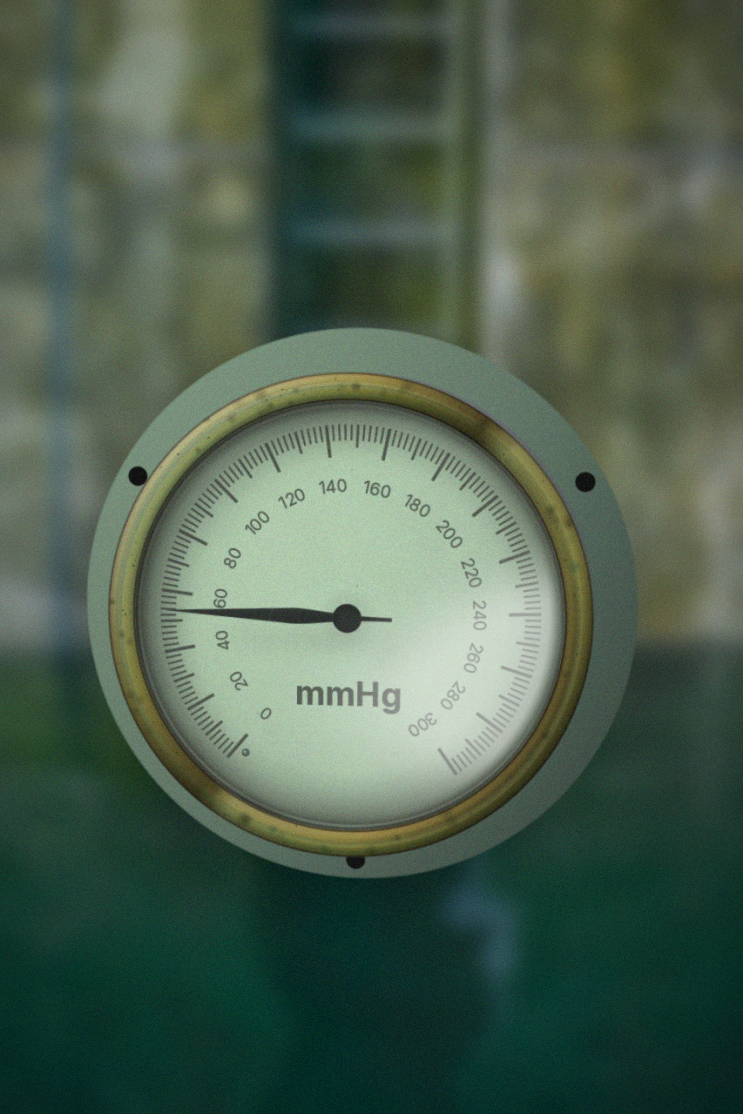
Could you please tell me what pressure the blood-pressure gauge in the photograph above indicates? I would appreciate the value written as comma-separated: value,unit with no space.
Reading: 54,mmHg
